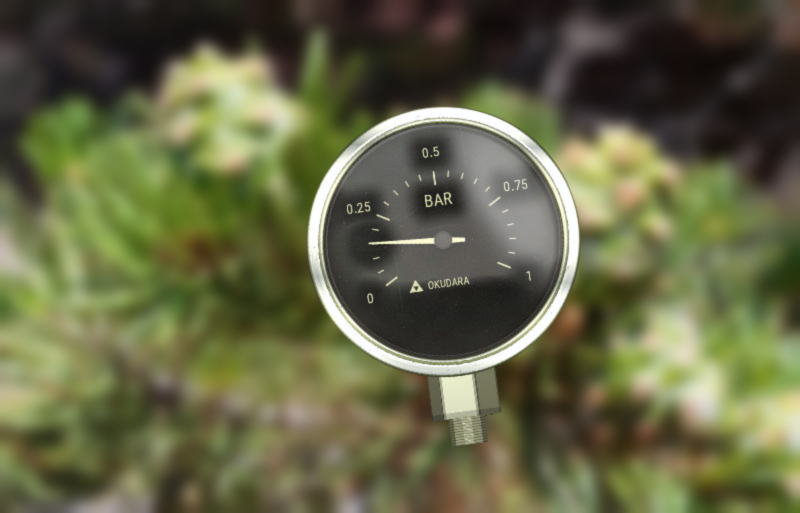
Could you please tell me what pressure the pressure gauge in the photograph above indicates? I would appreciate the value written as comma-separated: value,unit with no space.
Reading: 0.15,bar
